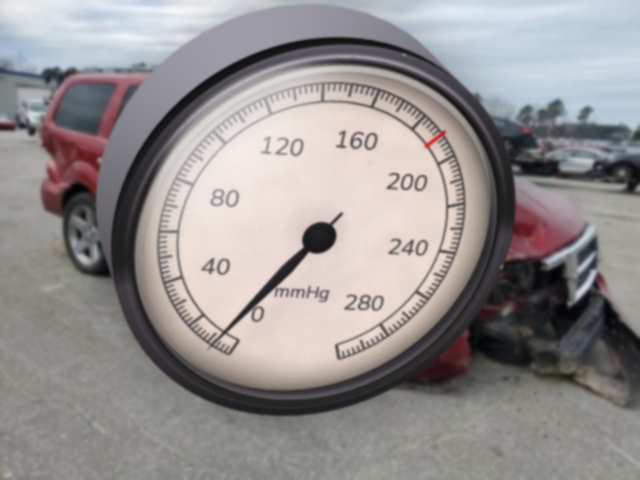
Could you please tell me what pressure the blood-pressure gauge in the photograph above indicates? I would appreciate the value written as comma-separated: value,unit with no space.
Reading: 10,mmHg
